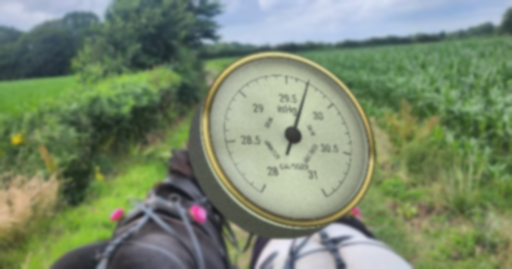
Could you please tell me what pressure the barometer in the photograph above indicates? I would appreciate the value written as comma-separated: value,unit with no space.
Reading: 29.7,inHg
